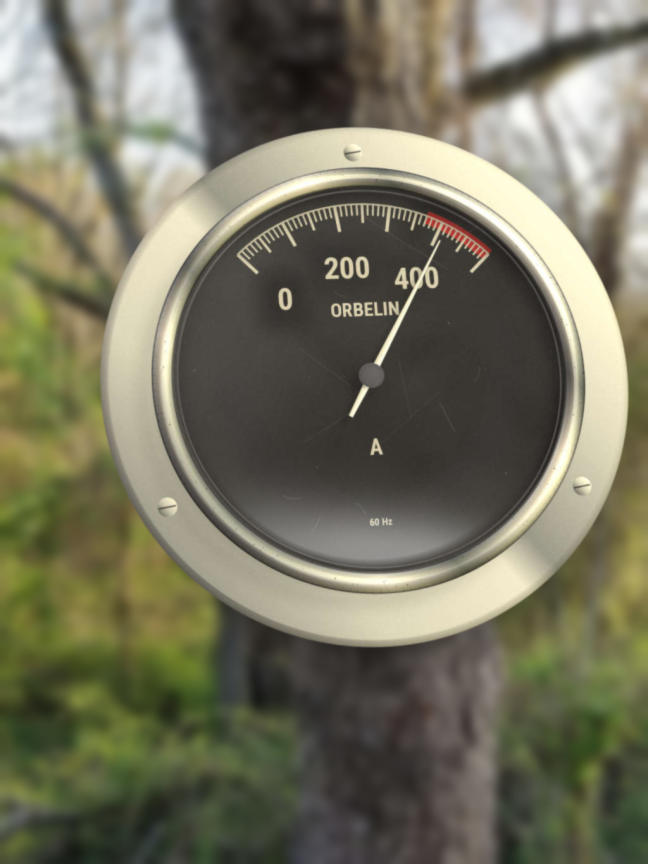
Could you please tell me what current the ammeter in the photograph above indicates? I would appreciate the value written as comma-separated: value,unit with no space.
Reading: 410,A
